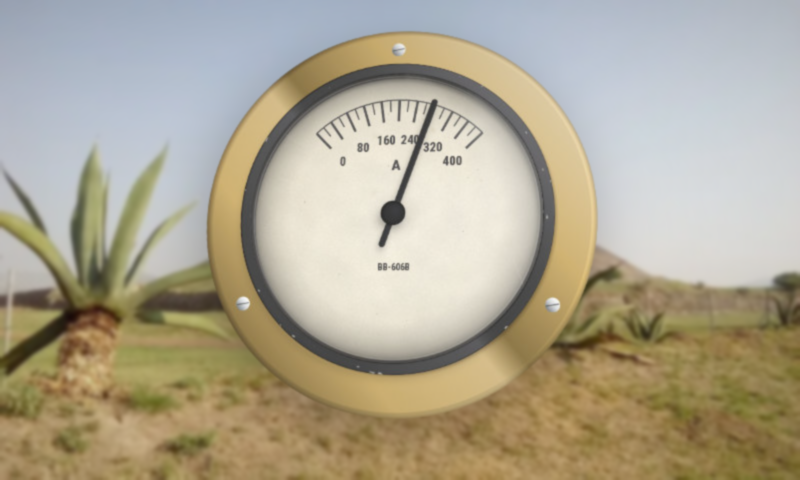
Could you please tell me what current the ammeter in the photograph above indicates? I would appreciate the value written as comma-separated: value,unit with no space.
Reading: 280,A
